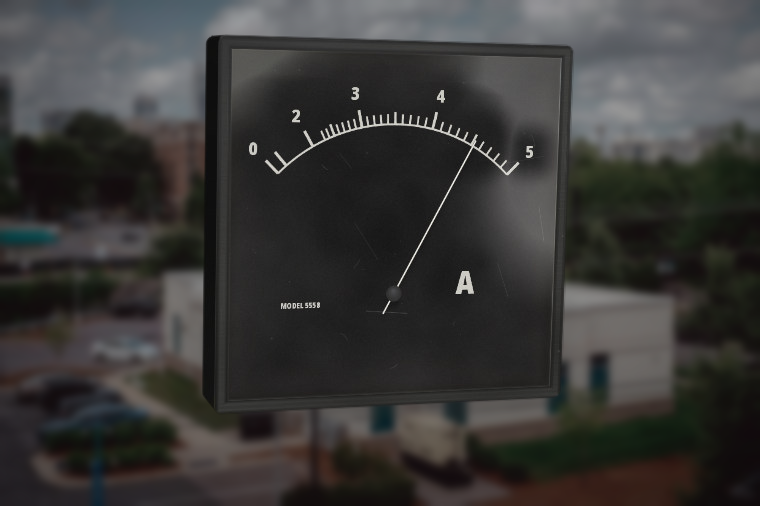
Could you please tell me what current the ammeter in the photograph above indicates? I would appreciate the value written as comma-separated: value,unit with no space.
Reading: 4.5,A
